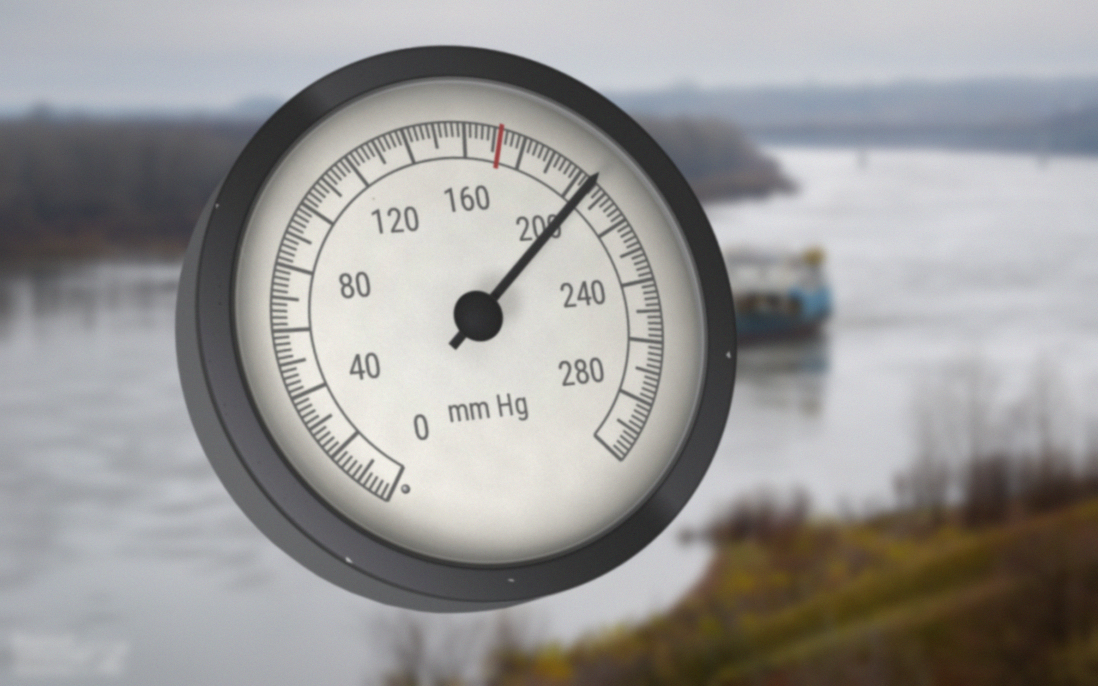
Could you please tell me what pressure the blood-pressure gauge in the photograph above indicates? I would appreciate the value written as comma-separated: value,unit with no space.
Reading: 204,mmHg
